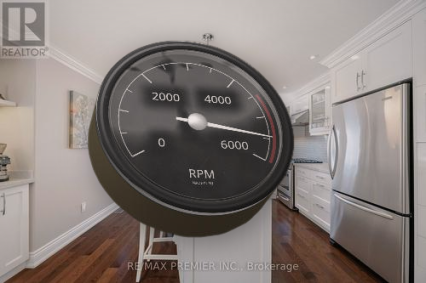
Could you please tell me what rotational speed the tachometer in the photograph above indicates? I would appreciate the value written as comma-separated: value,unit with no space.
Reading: 5500,rpm
